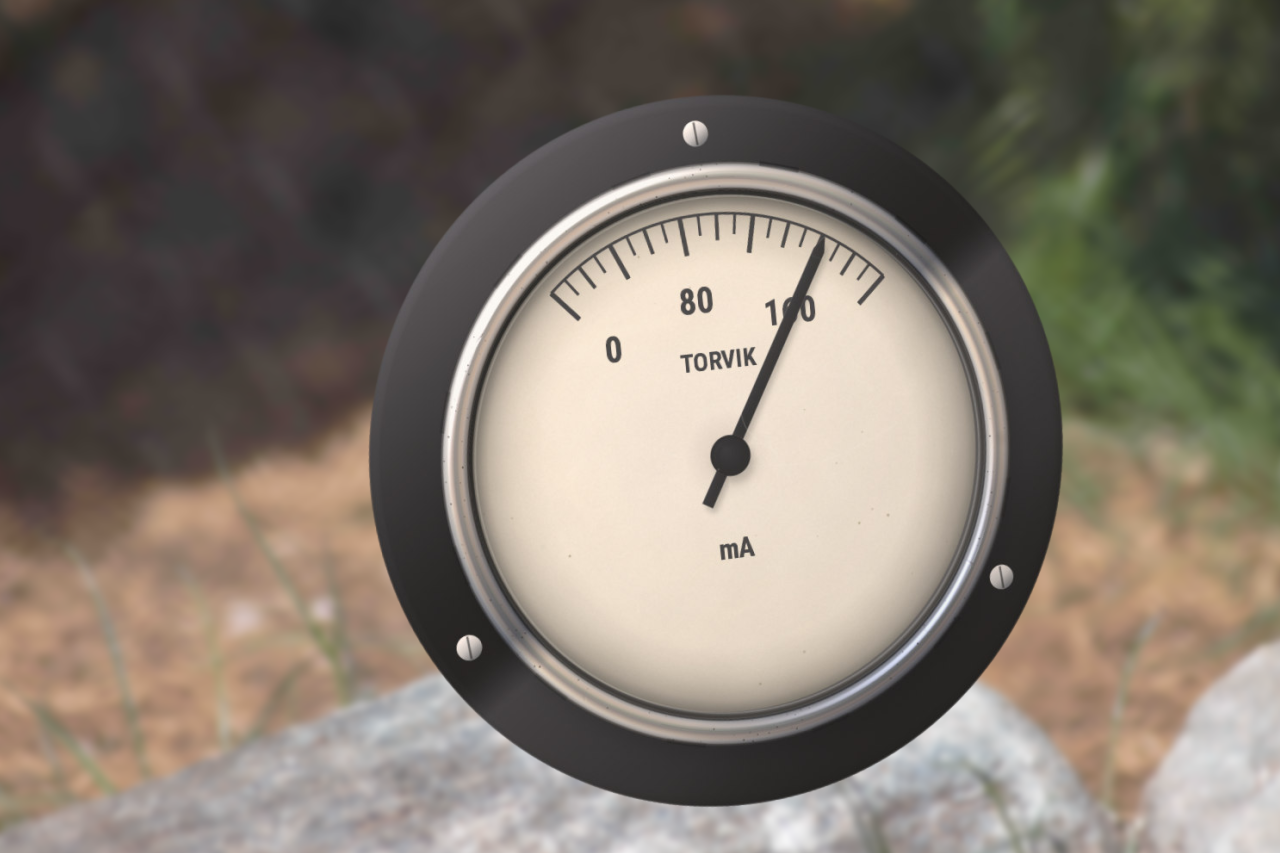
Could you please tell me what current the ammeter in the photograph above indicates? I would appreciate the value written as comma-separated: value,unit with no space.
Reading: 160,mA
